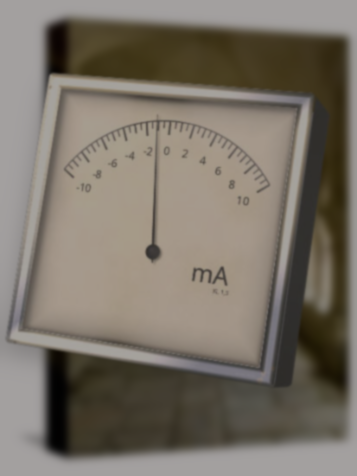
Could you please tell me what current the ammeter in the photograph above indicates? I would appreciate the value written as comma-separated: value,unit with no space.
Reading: -1,mA
